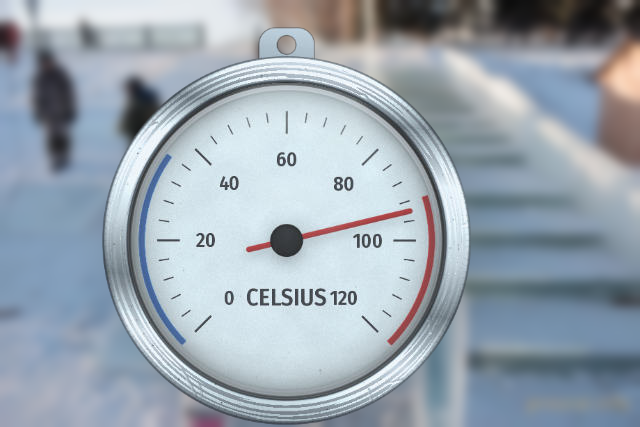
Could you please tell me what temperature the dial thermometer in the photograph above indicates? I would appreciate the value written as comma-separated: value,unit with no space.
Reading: 94,°C
